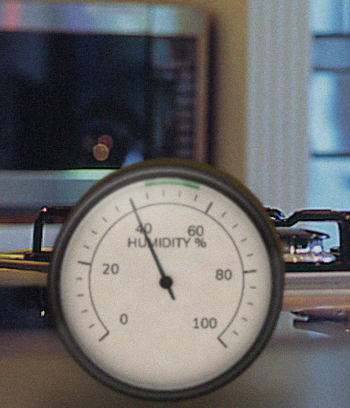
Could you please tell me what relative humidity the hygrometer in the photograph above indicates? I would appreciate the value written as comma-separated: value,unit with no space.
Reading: 40,%
